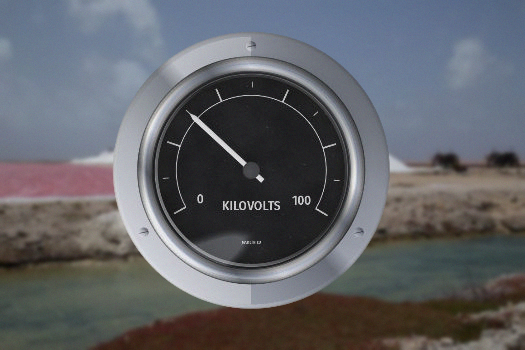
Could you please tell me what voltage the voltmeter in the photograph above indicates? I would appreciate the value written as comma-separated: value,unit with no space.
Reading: 30,kV
